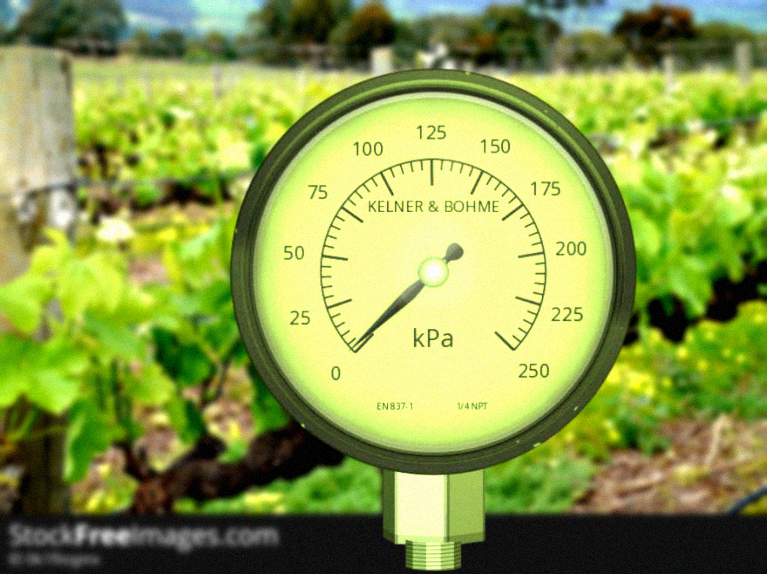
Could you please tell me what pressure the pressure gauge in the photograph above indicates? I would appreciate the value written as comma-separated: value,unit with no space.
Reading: 2.5,kPa
